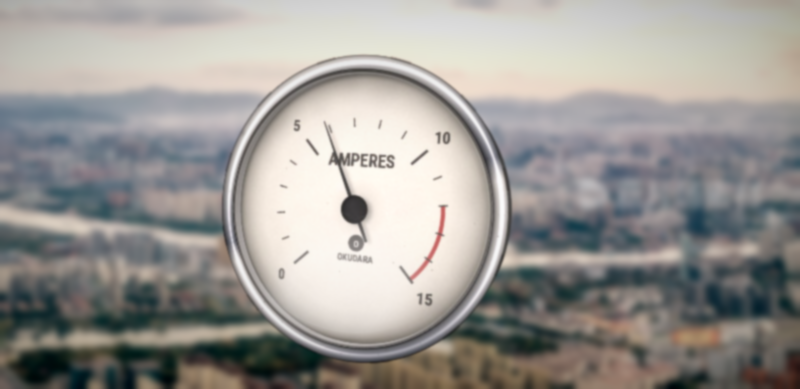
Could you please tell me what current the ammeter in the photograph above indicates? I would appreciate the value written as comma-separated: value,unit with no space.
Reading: 6,A
